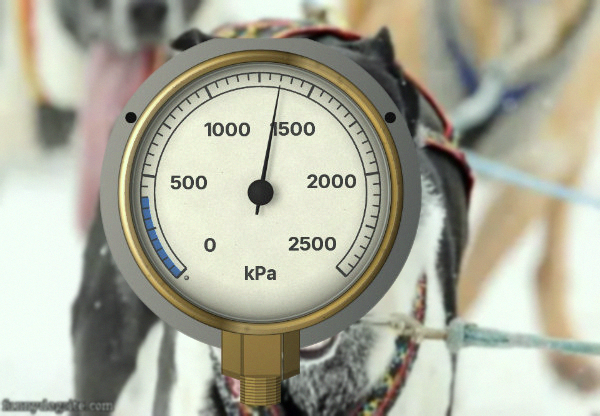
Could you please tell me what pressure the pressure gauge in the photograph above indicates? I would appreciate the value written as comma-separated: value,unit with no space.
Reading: 1350,kPa
